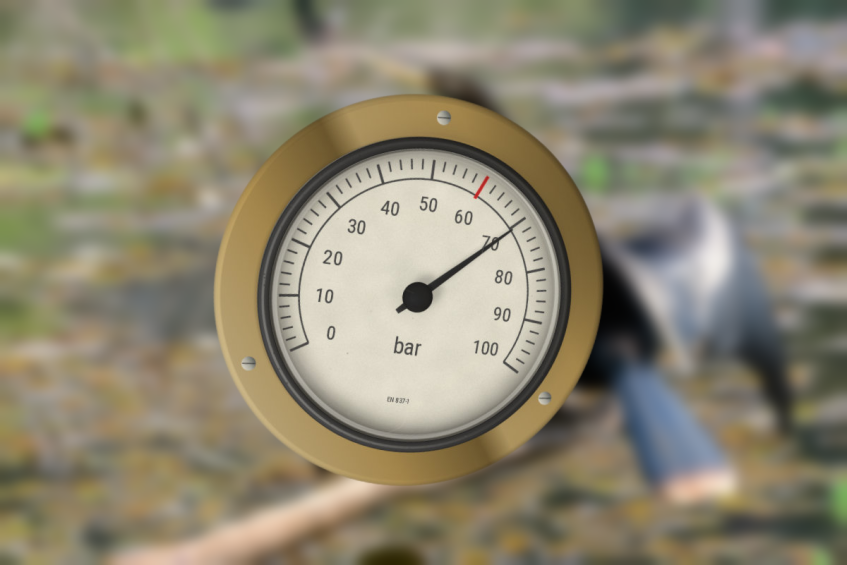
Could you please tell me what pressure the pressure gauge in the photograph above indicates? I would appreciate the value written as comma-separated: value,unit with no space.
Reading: 70,bar
